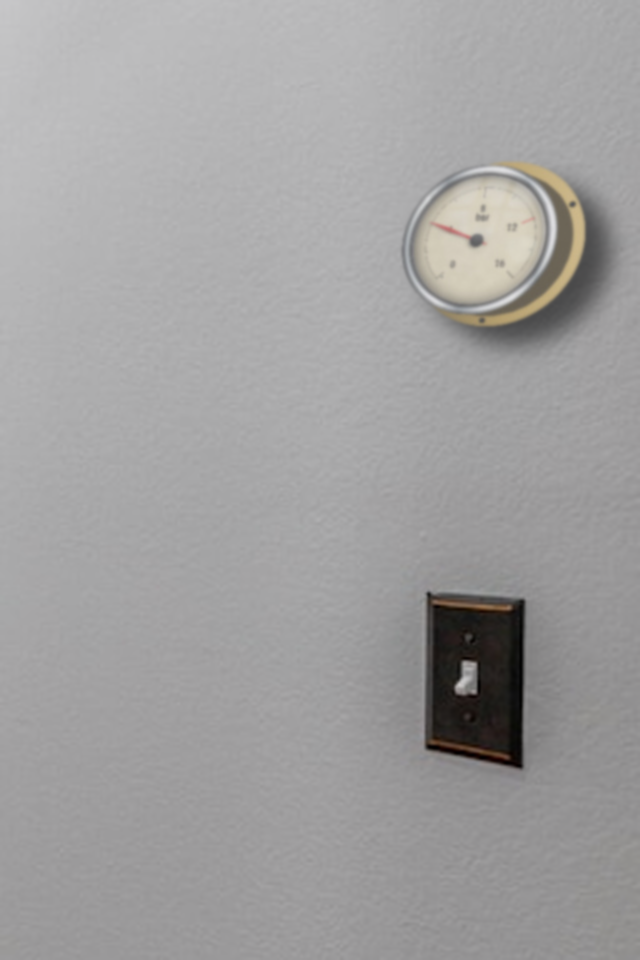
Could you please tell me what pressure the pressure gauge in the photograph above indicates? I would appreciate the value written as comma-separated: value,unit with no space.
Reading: 4,bar
